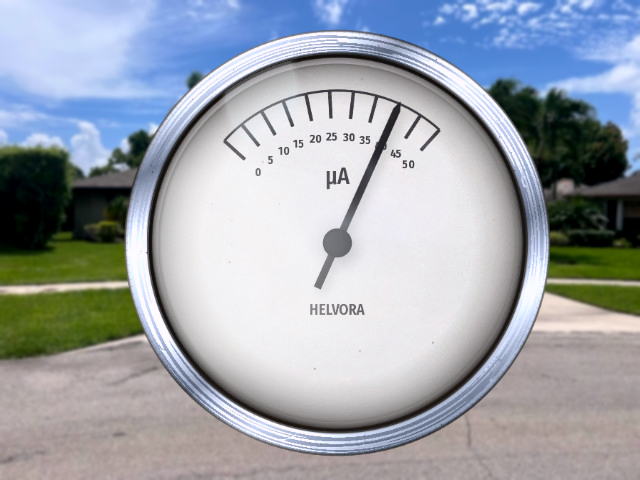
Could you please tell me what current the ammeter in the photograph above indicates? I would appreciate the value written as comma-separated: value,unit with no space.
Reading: 40,µA
